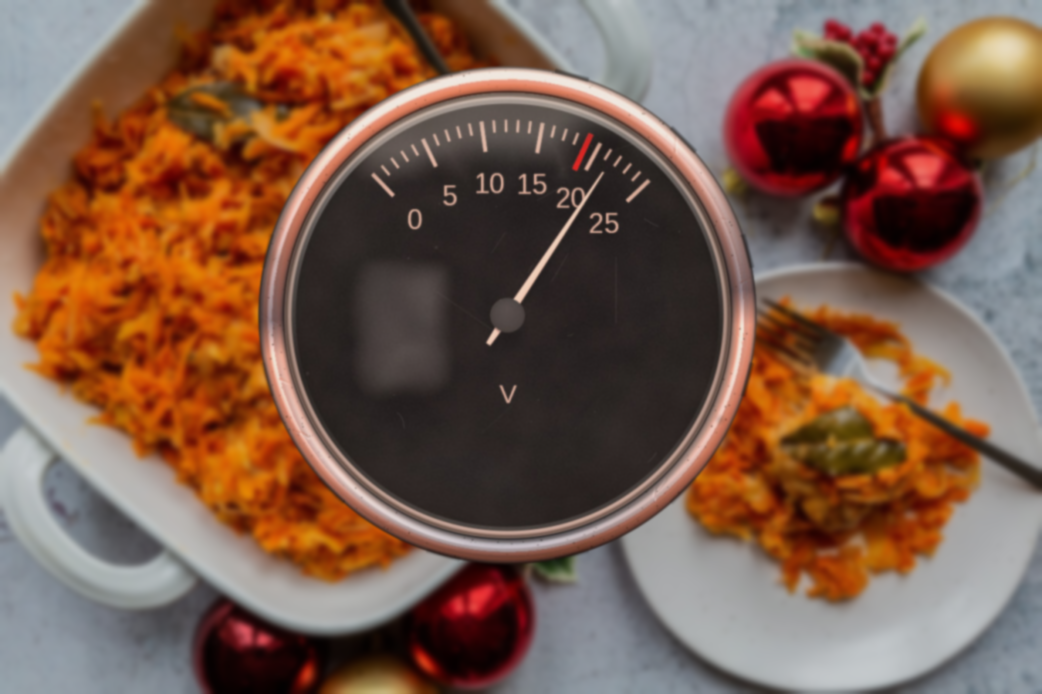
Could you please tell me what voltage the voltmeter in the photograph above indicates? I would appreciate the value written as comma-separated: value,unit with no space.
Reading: 21.5,V
